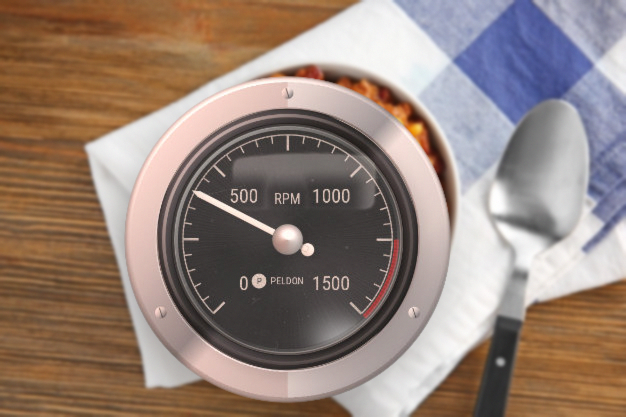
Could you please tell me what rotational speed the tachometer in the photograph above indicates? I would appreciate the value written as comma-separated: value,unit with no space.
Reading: 400,rpm
